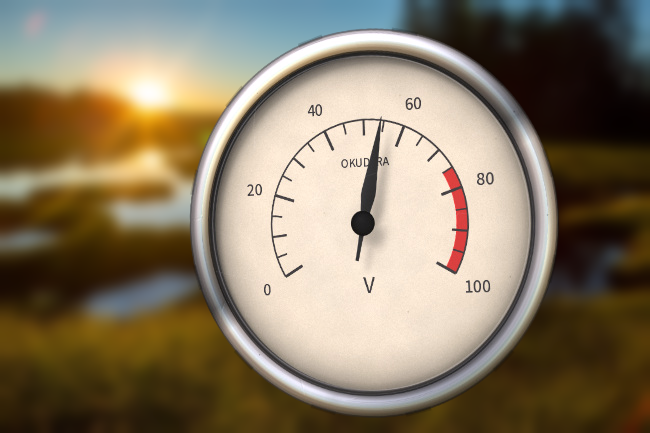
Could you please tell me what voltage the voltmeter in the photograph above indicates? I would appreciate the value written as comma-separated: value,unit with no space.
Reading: 55,V
